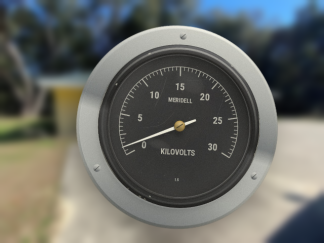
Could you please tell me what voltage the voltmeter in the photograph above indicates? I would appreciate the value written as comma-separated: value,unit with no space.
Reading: 1,kV
